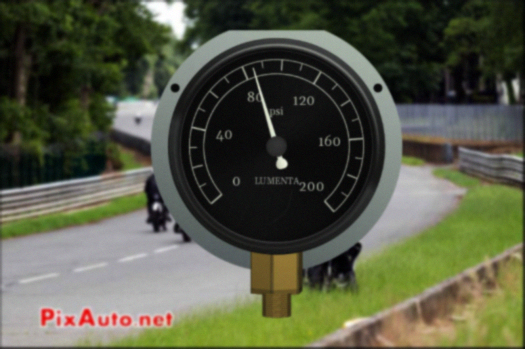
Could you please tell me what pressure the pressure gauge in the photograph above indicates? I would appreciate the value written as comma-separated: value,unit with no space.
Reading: 85,psi
